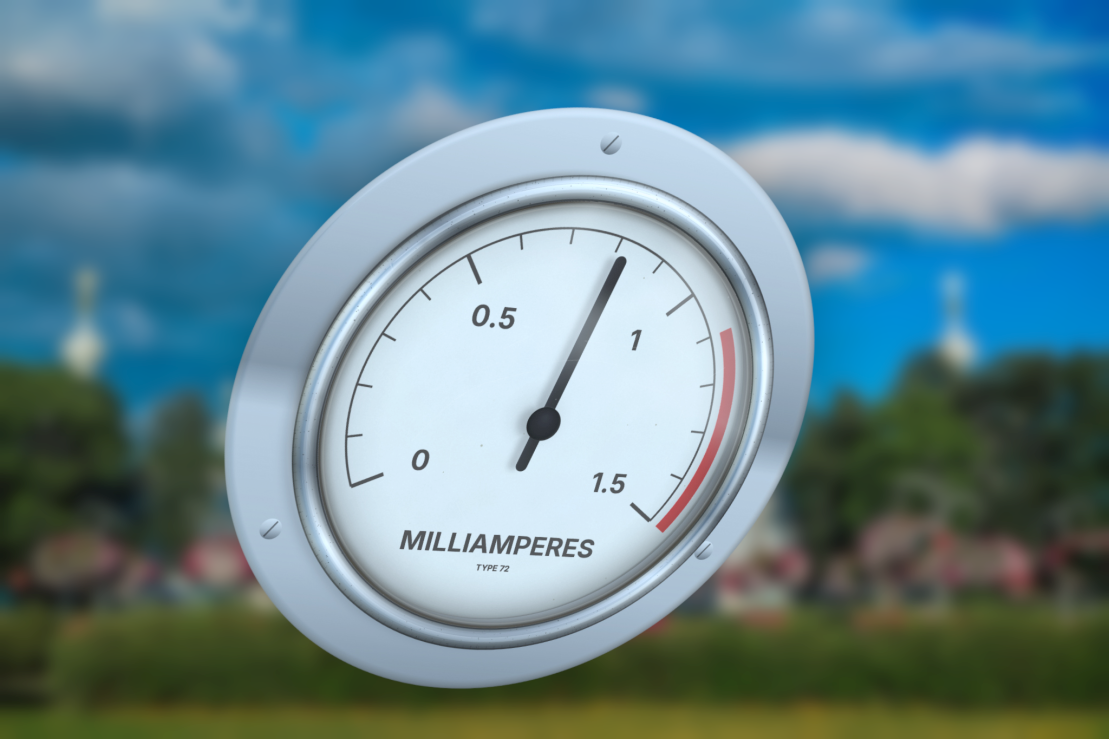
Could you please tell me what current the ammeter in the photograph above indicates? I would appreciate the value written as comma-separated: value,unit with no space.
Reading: 0.8,mA
